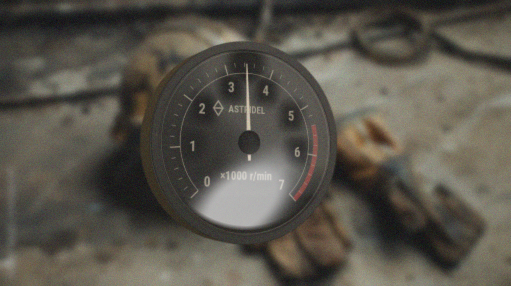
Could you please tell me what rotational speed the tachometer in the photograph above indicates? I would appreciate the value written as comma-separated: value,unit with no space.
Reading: 3400,rpm
